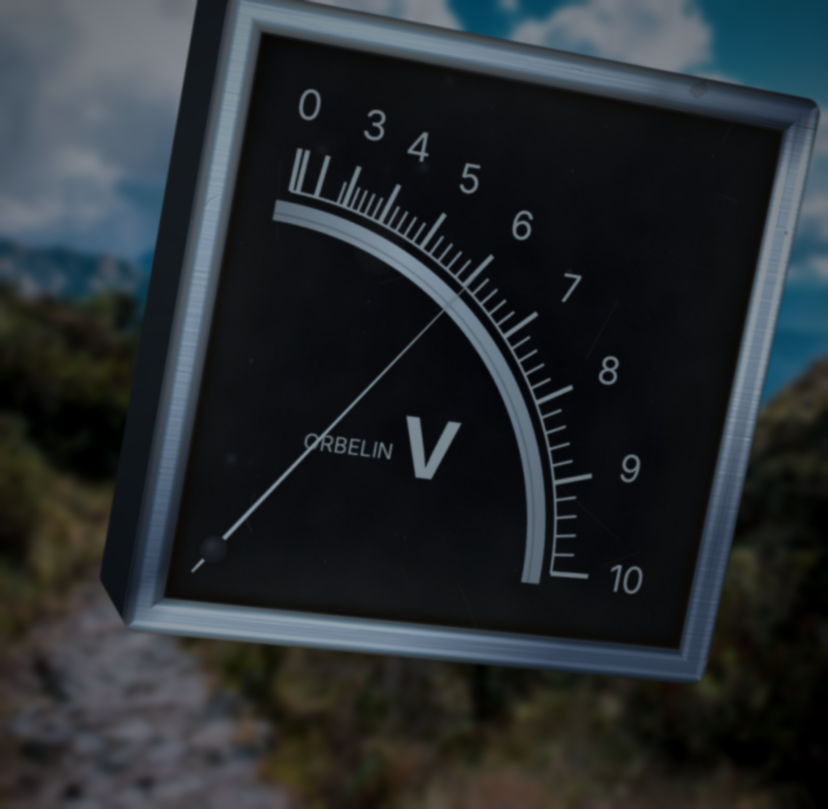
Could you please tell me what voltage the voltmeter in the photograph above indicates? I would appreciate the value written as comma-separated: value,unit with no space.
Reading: 6,V
